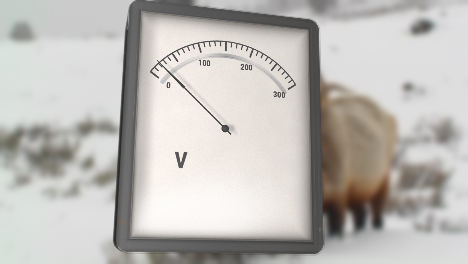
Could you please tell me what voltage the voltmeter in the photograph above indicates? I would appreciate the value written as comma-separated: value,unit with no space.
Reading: 20,V
